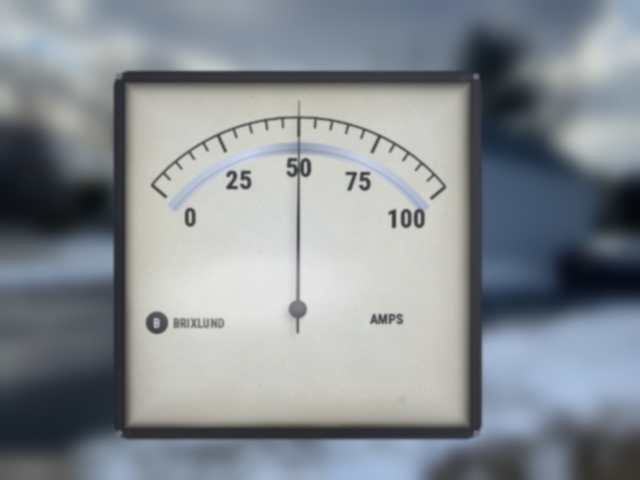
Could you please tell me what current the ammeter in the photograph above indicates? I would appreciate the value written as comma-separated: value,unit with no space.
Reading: 50,A
